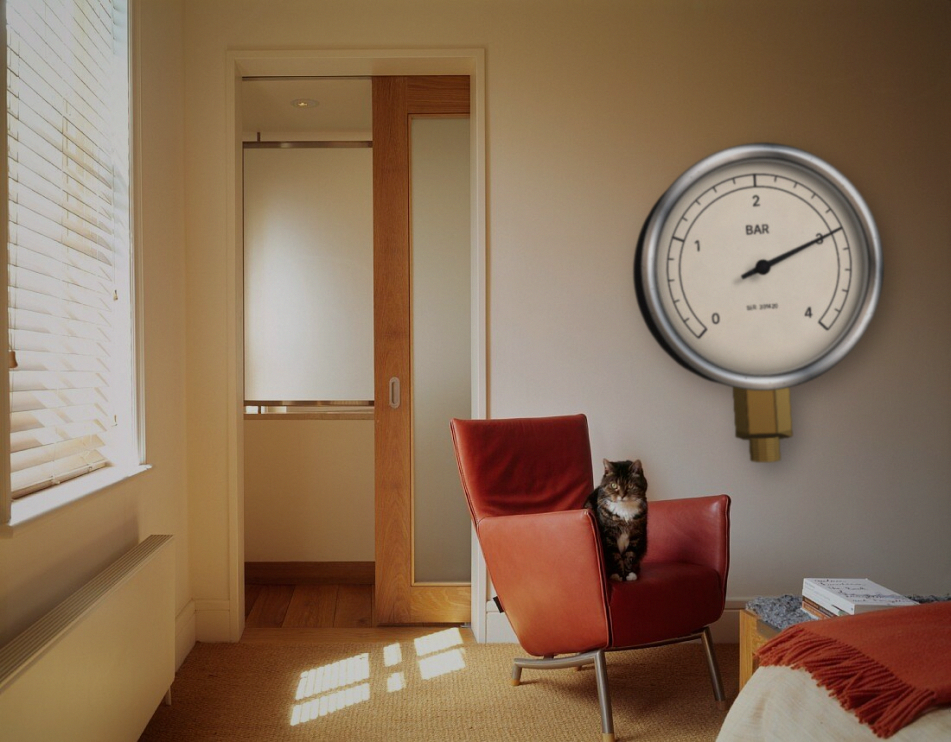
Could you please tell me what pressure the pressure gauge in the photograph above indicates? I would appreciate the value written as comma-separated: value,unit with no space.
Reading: 3,bar
